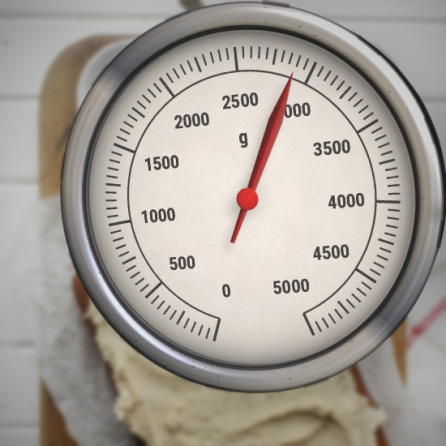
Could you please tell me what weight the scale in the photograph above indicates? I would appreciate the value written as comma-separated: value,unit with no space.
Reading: 2900,g
